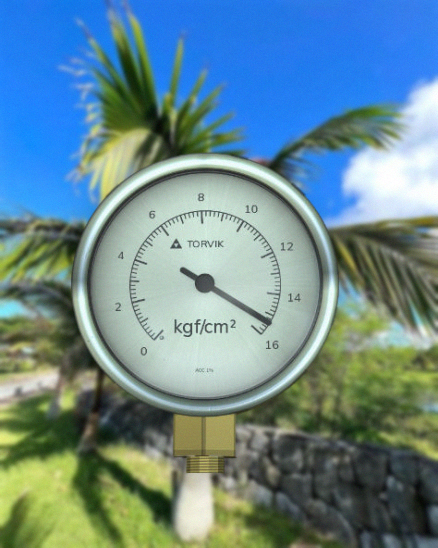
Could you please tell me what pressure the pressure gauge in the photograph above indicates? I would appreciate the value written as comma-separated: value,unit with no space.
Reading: 15.4,kg/cm²
